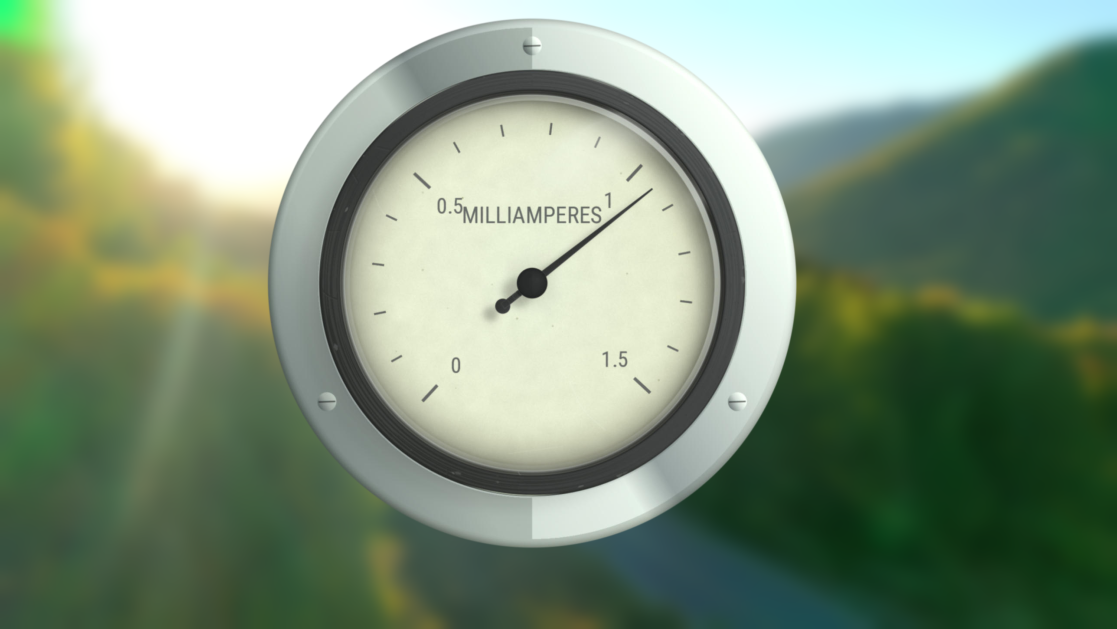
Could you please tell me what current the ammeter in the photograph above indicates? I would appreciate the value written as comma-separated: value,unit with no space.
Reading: 1.05,mA
